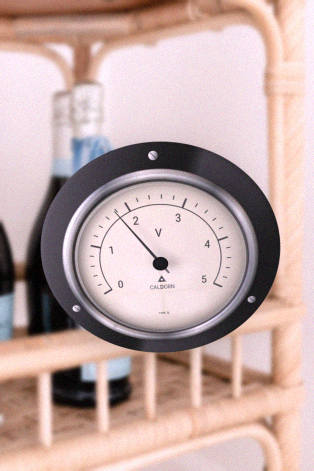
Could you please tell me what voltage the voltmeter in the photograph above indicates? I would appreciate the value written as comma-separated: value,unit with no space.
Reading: 1.8,V
